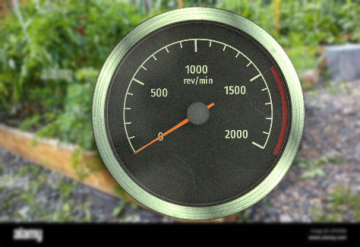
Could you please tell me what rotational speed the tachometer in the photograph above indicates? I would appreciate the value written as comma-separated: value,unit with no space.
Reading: 0,rpm
